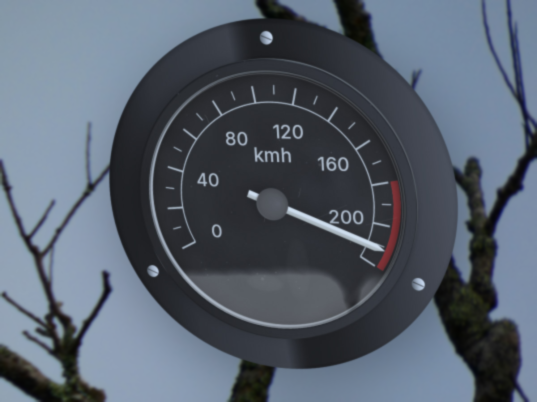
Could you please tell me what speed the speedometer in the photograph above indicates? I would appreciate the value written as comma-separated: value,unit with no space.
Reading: 210,km/h
